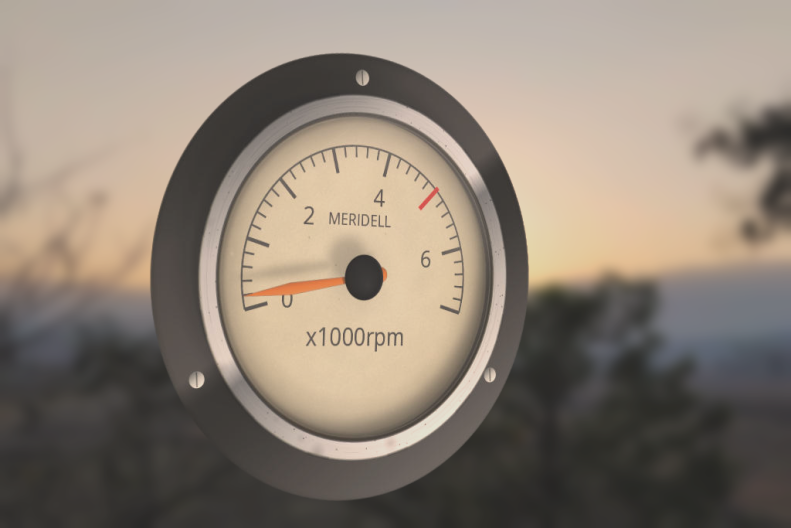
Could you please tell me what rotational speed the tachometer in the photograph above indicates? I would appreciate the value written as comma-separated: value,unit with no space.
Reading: 200,rpm
